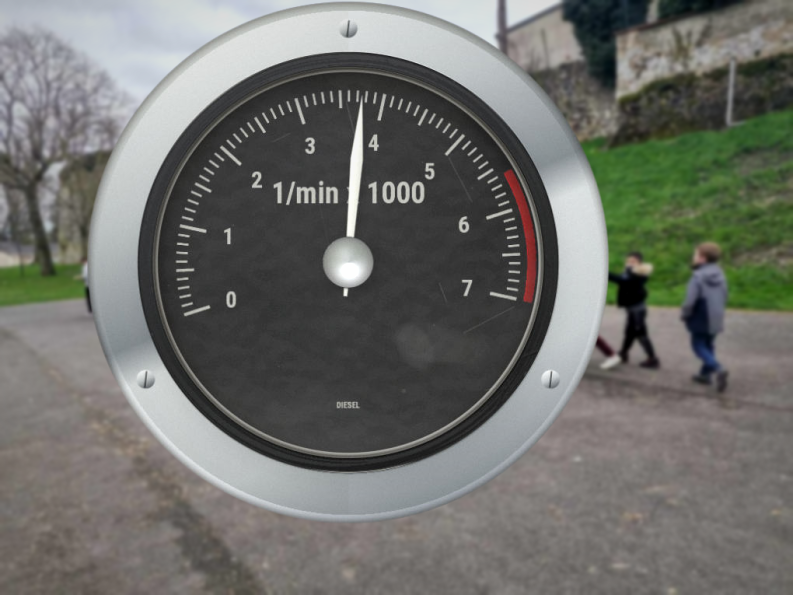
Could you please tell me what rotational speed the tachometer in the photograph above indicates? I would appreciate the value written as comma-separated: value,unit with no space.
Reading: 3750,rpm
